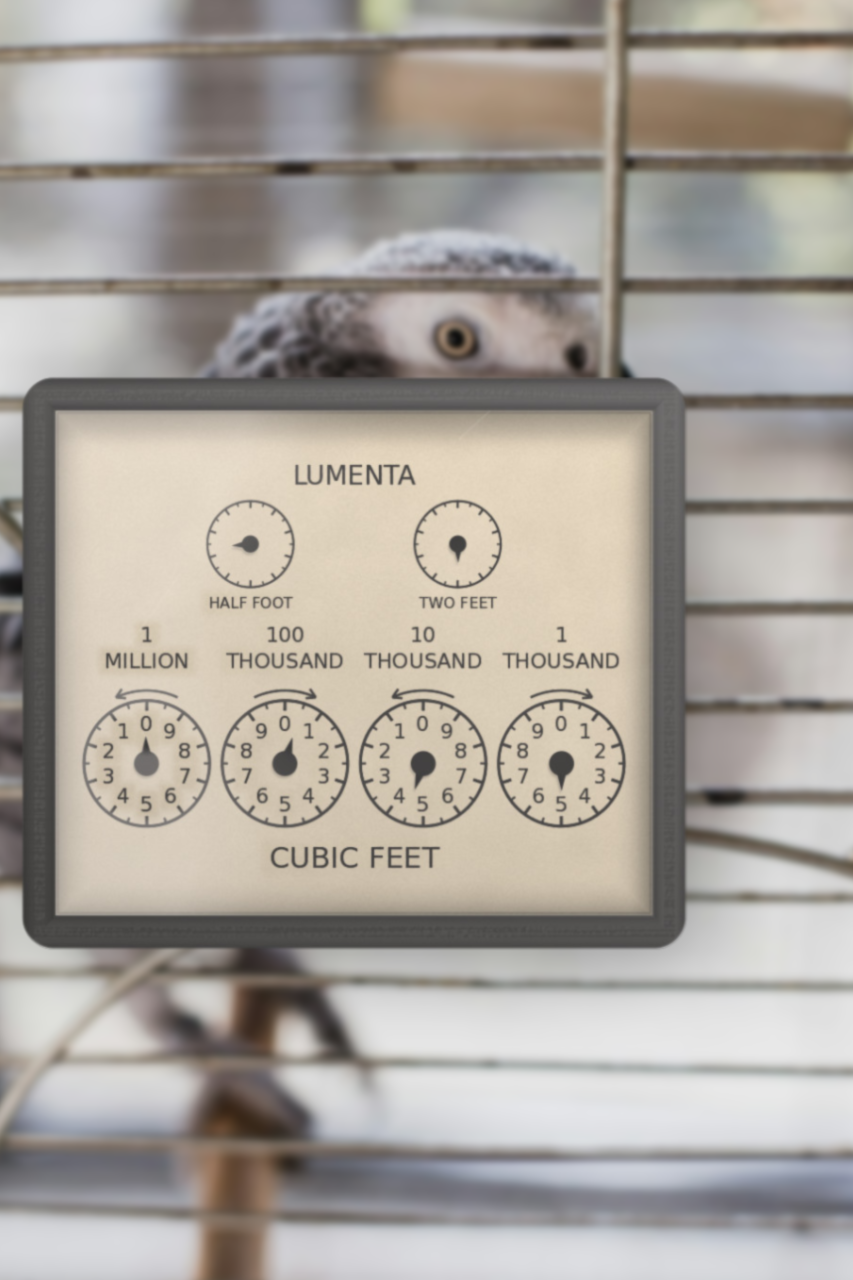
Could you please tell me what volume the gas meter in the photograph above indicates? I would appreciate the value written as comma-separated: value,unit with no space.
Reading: 4500,ft³
